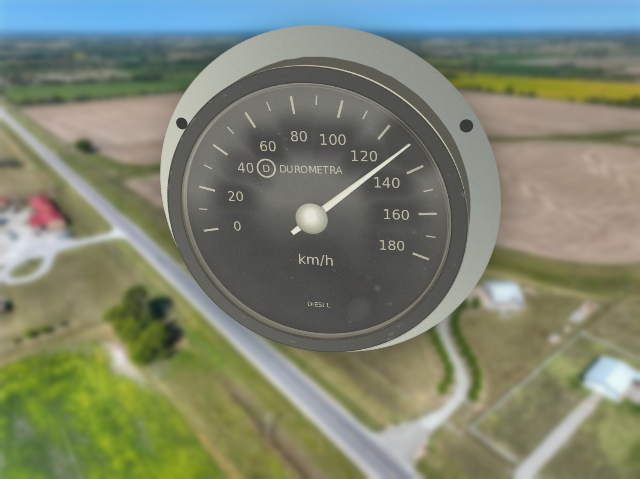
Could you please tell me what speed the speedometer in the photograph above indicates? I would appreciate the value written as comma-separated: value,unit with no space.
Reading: 130,km/h
